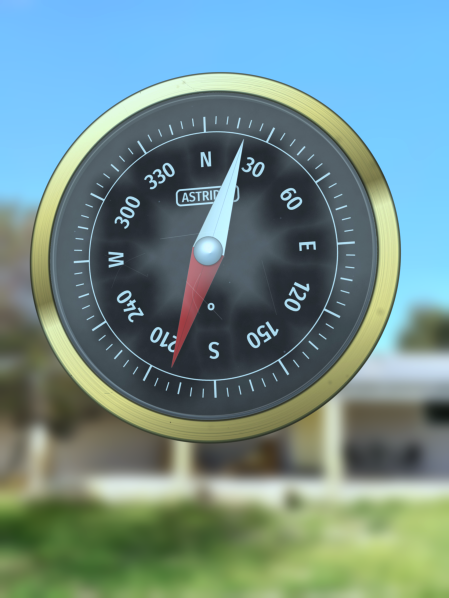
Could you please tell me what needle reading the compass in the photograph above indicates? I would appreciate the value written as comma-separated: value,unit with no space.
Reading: 200,°
